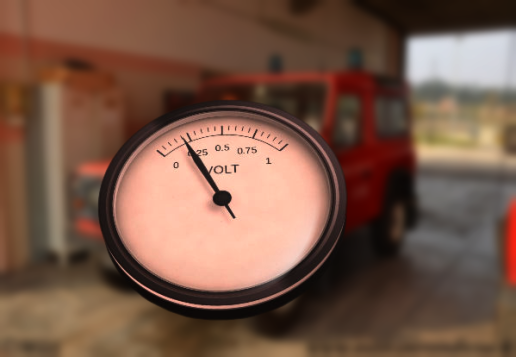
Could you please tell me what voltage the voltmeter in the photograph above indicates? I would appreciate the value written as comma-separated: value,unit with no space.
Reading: 0.2,V
